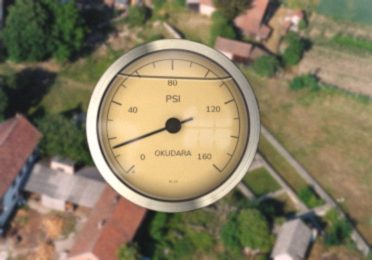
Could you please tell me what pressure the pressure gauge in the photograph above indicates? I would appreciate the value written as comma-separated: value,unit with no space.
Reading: 15,psi
